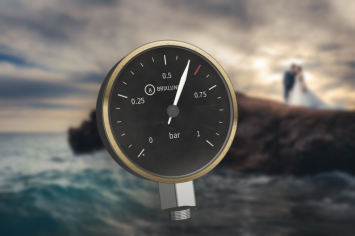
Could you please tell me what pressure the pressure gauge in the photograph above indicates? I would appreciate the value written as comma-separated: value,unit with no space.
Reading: 0.6,bar
